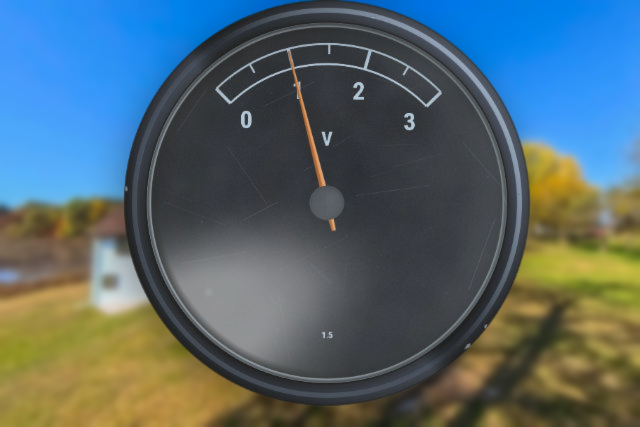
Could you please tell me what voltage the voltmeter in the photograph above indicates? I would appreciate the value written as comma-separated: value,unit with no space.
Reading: 1,V
